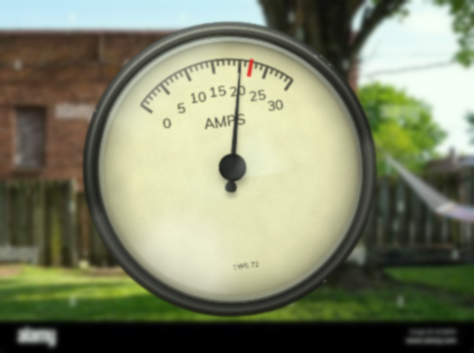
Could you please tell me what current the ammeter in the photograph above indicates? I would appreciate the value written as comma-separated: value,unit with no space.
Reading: 20,A
